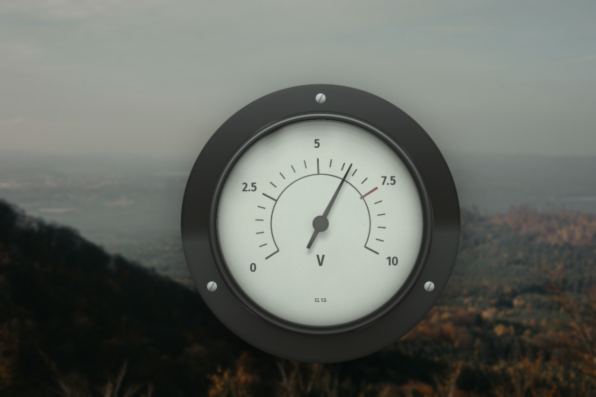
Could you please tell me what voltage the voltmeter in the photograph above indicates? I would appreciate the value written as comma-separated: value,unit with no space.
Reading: 6.25,V
